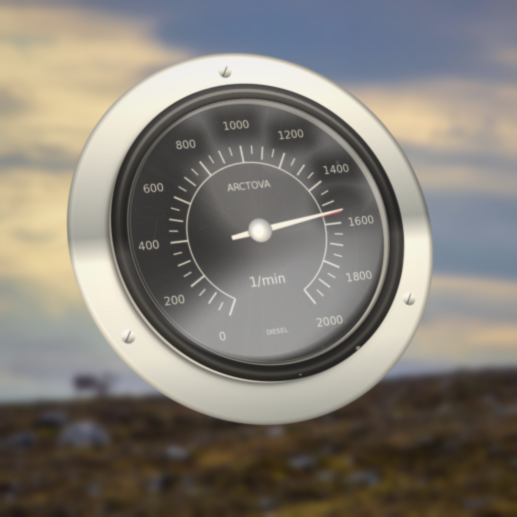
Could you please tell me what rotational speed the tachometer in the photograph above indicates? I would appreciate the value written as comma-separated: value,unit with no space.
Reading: 1550,rpm
